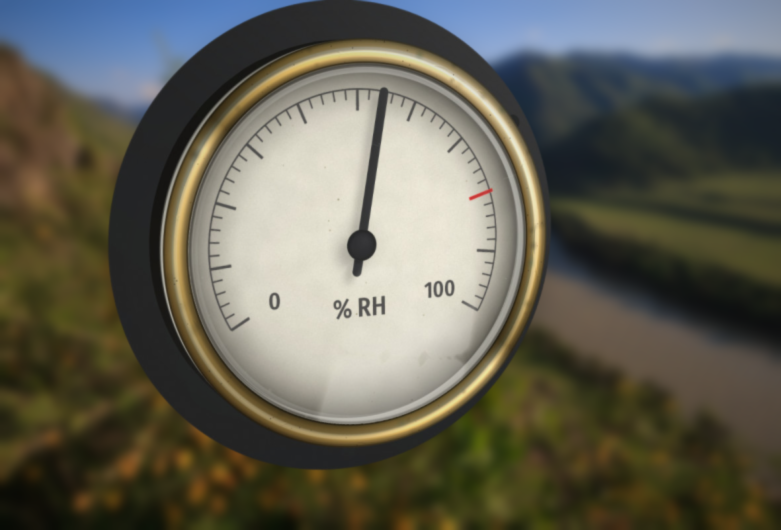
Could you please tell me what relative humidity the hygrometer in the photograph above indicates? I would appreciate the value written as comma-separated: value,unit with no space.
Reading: 54,%
